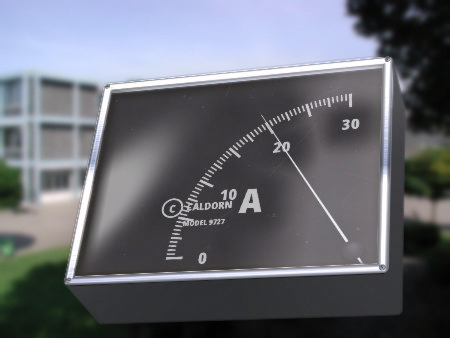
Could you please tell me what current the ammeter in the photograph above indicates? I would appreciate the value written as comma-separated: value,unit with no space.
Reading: 20,A
